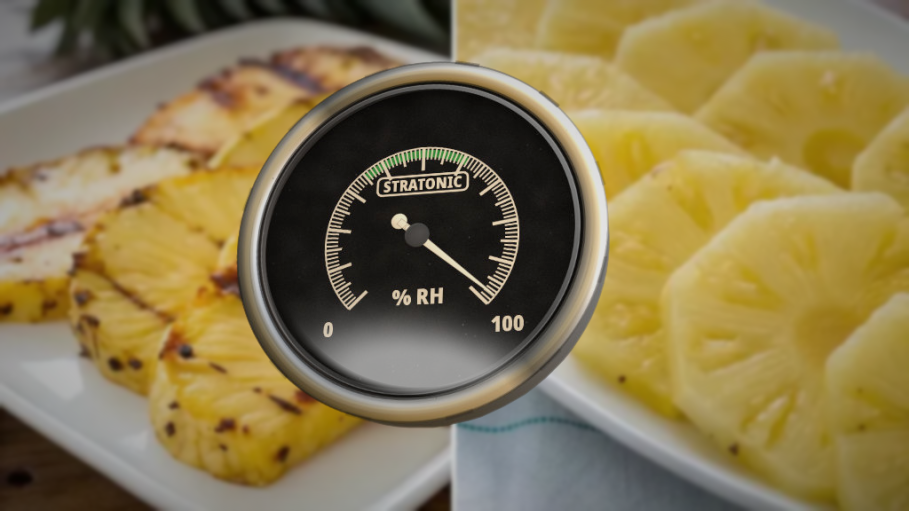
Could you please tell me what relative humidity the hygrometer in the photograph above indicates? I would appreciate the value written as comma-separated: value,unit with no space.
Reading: 98,%
